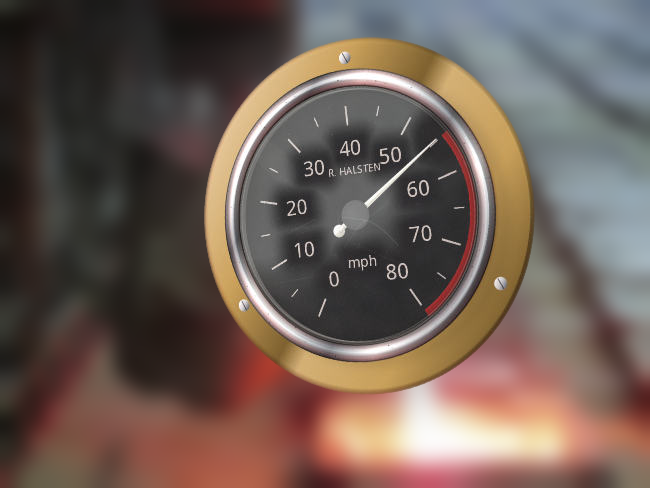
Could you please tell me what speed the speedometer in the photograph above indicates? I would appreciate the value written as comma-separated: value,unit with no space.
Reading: 55,mph
